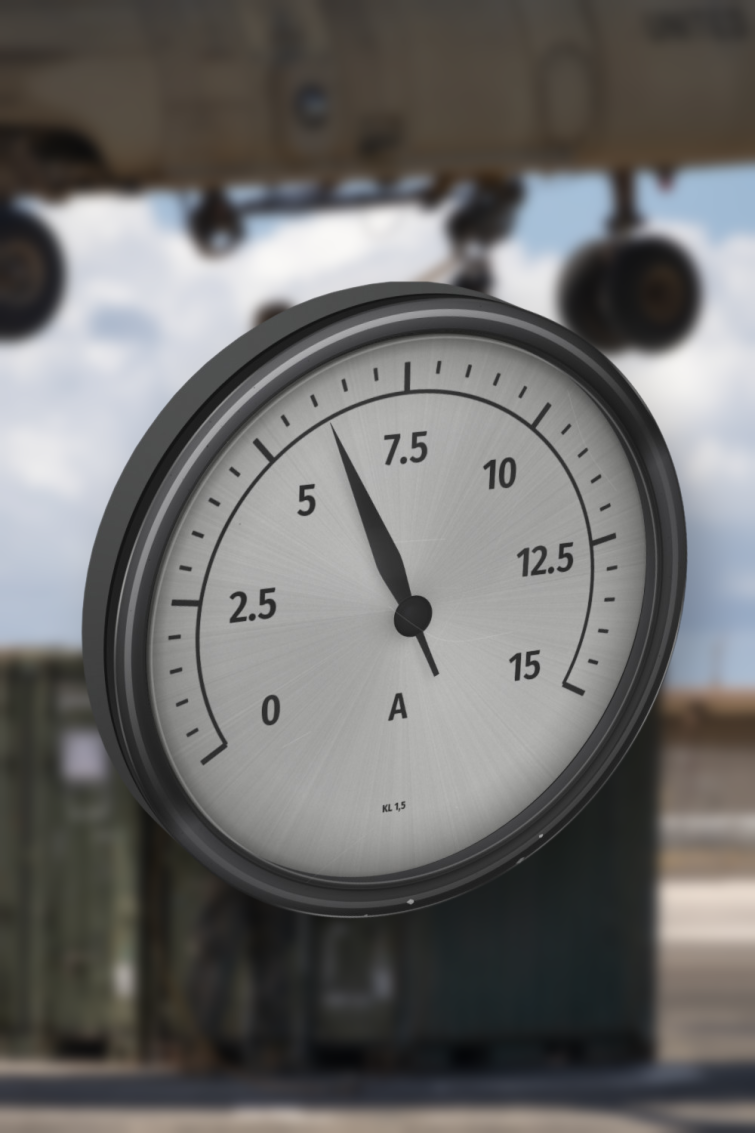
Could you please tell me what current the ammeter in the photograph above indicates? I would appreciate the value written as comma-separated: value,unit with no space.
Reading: 6,A
